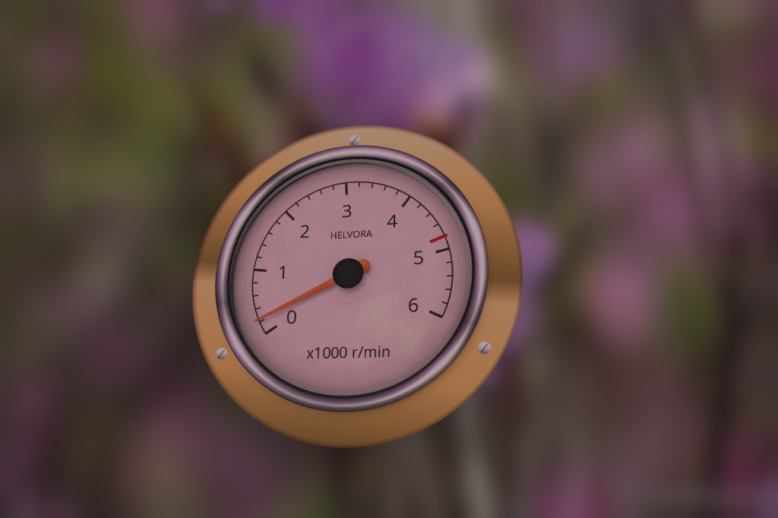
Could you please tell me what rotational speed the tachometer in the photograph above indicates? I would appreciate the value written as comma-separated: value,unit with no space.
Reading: 200,rpm
